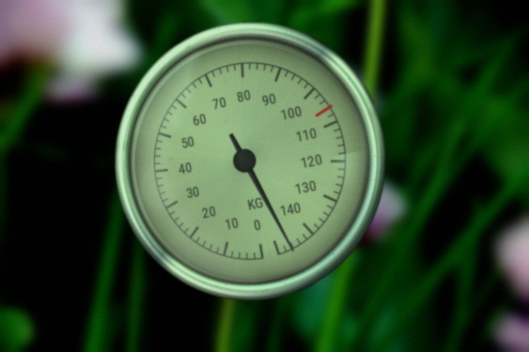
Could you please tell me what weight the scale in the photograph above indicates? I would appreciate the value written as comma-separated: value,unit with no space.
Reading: 146,kg
